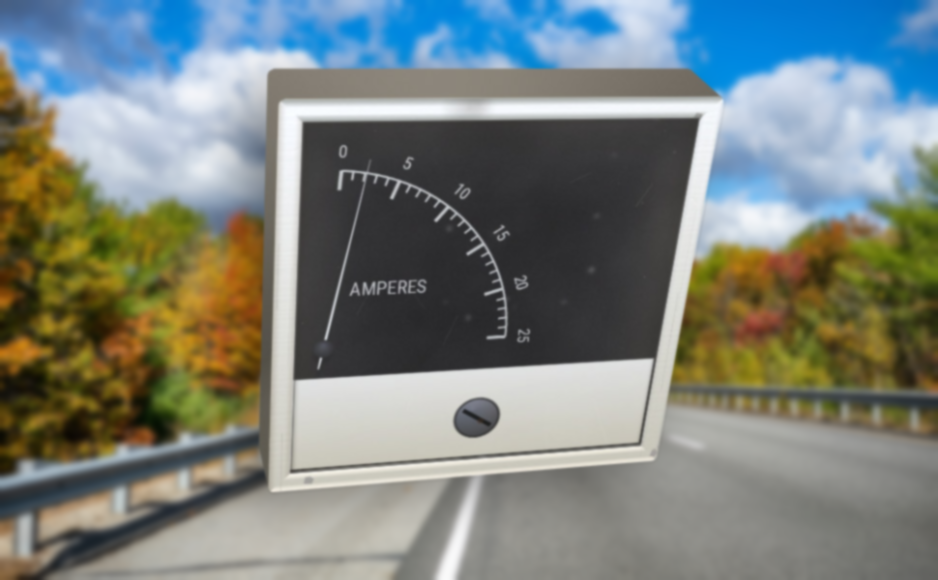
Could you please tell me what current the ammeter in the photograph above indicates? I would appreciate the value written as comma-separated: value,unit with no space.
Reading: 2,A
